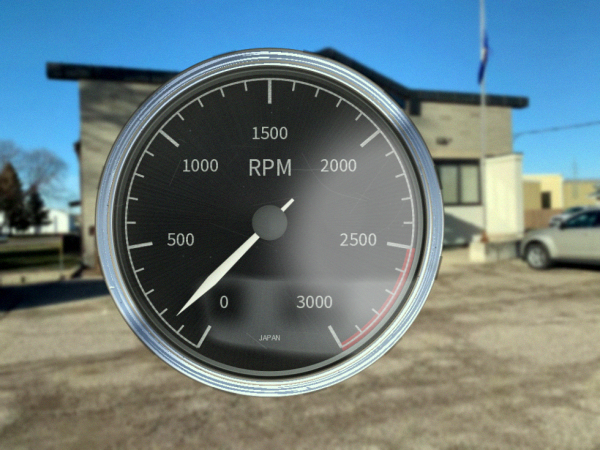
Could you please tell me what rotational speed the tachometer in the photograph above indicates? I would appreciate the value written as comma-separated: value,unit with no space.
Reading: 150,rpm
